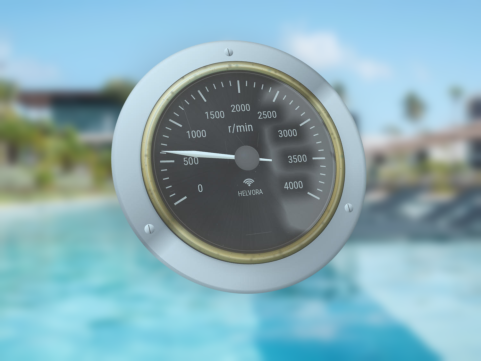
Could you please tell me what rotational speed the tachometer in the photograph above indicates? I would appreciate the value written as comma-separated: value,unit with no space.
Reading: 600,rpm
